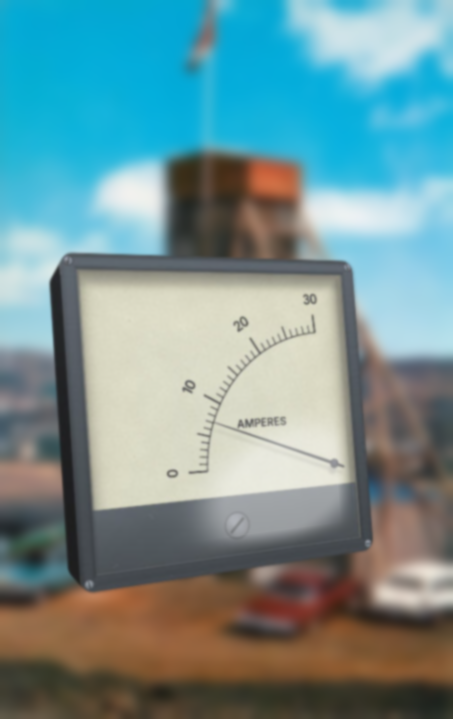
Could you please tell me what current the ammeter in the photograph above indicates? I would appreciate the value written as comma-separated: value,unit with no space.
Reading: 7,A
